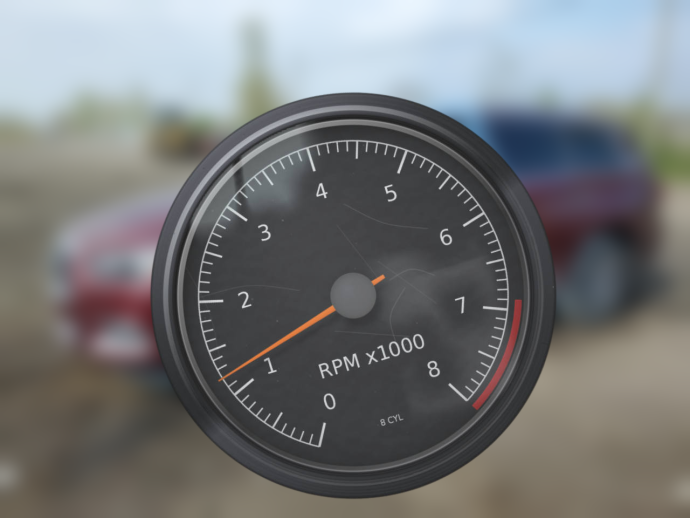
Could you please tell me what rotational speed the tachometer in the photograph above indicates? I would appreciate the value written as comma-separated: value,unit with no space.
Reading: 1200,rpm
